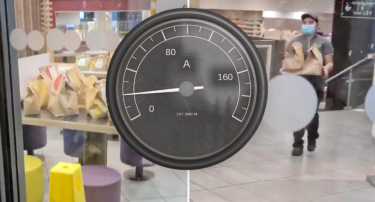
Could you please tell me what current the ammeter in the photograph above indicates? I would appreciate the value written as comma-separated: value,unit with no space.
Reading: 20,A
